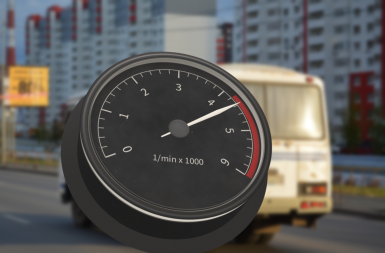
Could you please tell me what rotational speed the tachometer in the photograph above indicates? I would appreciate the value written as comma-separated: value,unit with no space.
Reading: 4400,rpm
